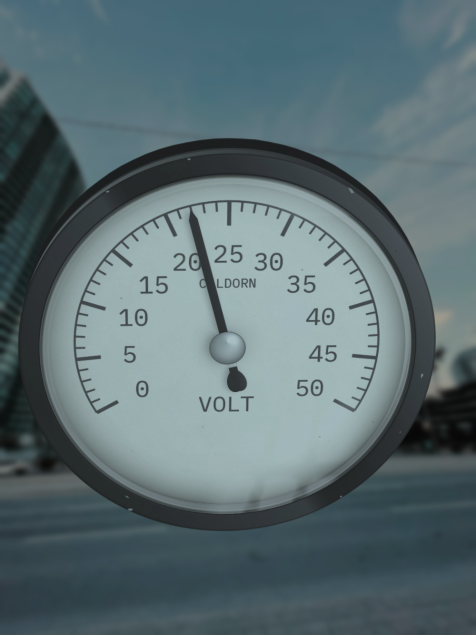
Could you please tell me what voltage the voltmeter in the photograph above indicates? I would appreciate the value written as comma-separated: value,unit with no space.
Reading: 22,V
